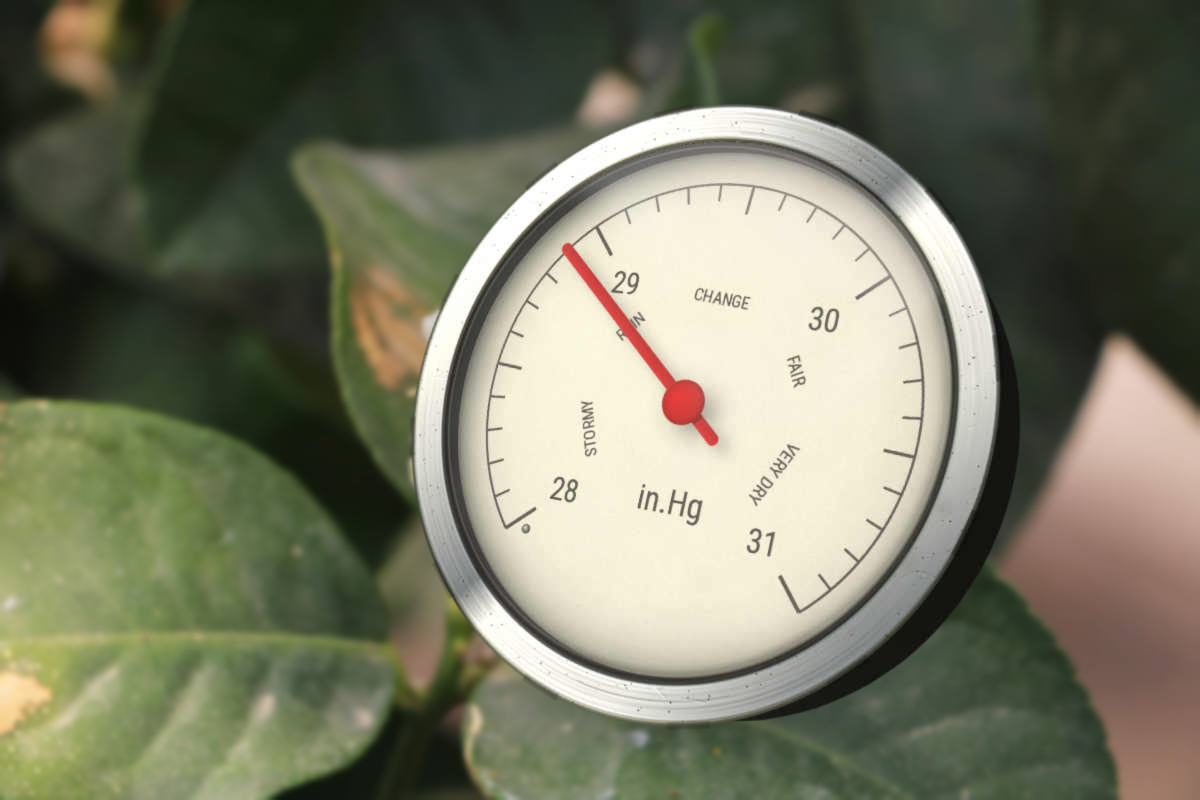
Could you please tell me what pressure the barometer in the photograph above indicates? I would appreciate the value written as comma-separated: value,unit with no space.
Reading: 28.9,inHg
